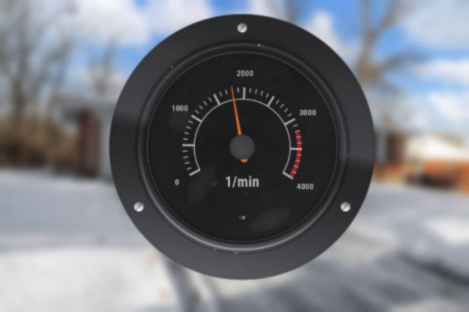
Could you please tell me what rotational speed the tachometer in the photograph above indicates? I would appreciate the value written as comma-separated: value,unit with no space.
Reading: 1800,rpm
